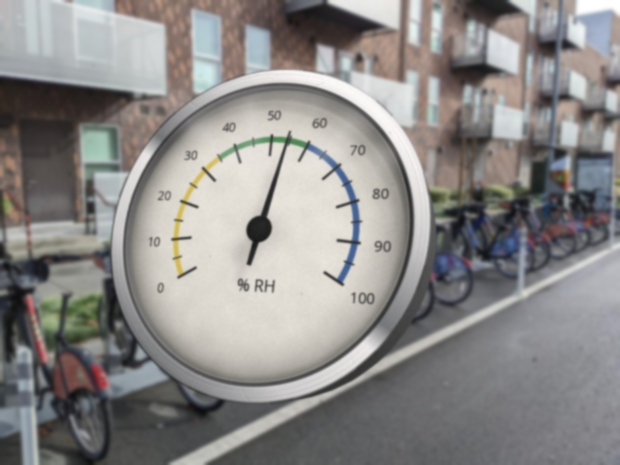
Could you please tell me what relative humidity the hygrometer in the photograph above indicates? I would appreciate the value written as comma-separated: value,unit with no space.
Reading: 55,%
